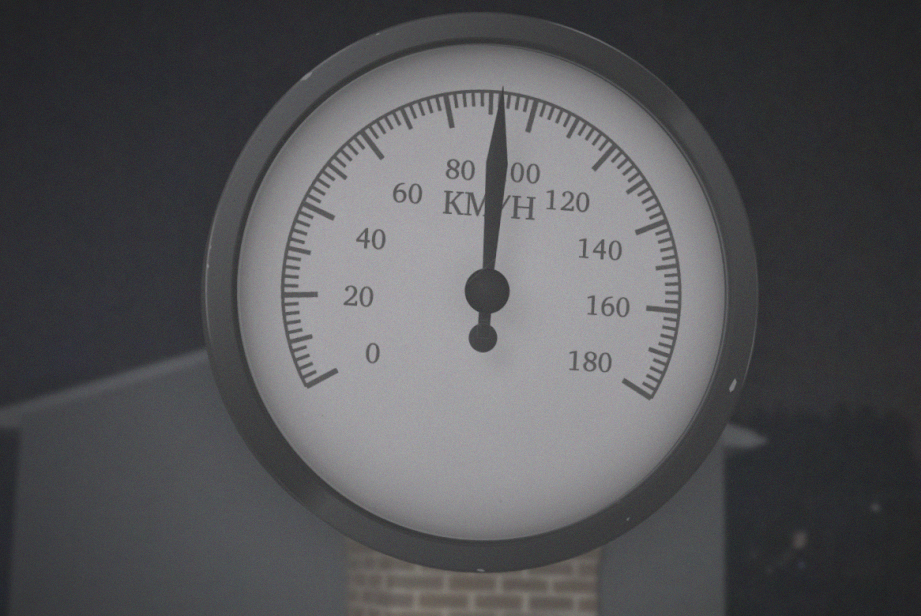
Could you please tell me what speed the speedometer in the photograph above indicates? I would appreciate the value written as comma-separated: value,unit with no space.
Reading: 92,km/h
